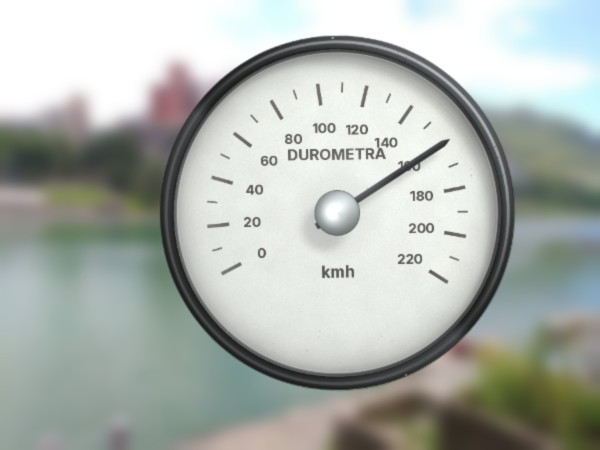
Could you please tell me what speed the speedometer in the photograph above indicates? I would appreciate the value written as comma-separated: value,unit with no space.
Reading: 160,km/h
